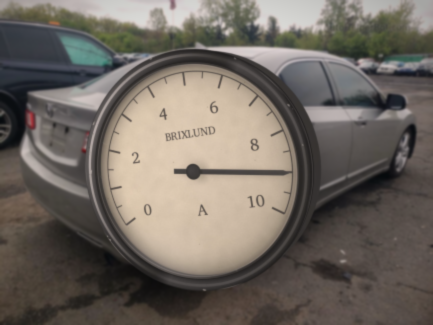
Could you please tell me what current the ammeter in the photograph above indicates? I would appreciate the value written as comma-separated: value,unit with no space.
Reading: 9,A
